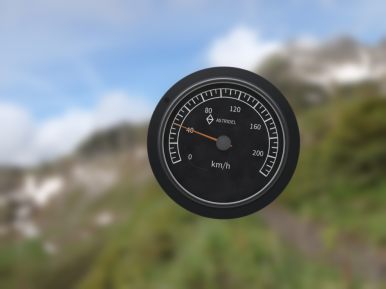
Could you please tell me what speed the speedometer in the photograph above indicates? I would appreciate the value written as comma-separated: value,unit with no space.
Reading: 40,km/h
